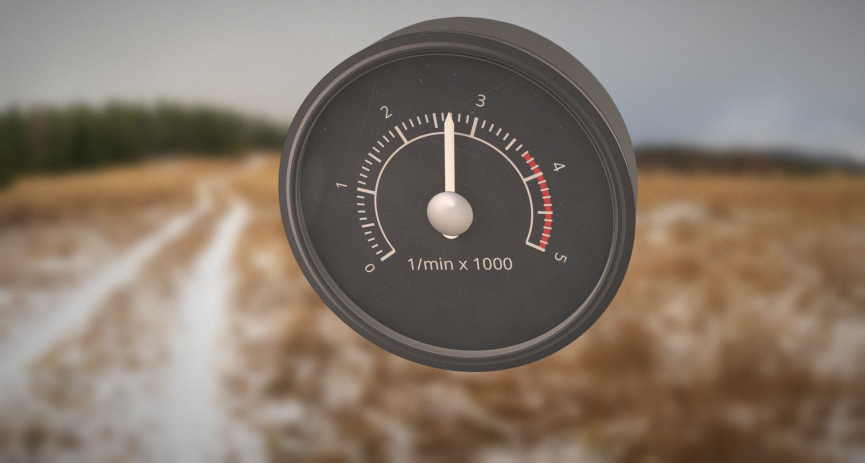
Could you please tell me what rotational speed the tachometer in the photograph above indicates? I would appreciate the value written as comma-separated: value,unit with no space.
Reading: 2700,rpm
